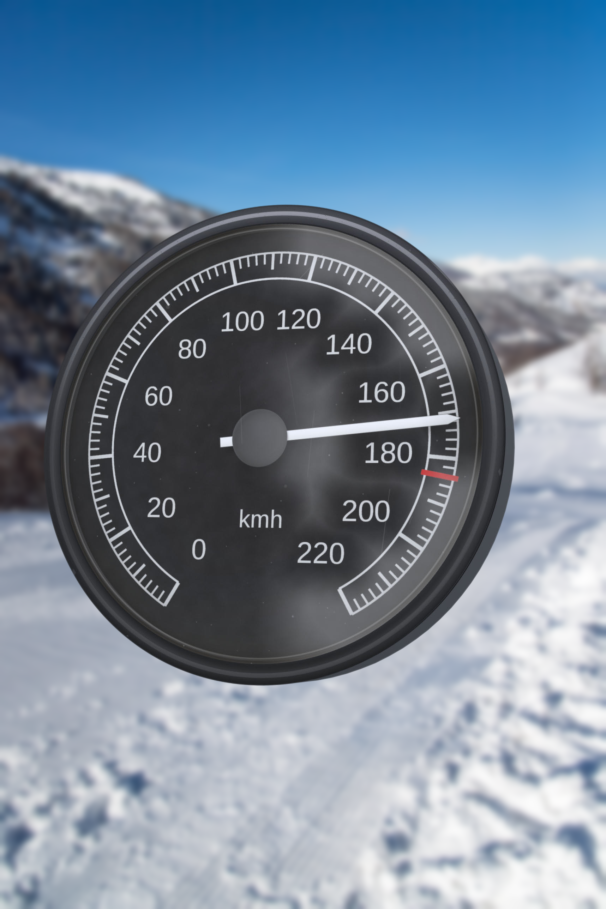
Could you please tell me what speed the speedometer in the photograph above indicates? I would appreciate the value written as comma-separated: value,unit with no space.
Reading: 172,km/h
